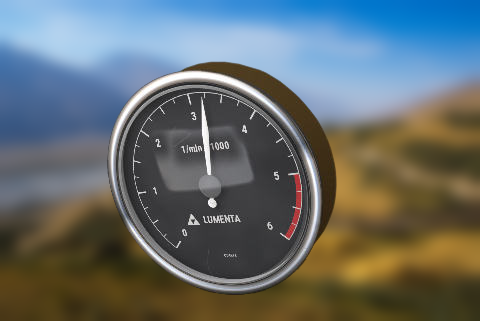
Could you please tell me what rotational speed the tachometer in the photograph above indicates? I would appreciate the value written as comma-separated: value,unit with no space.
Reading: 3250,rpm
